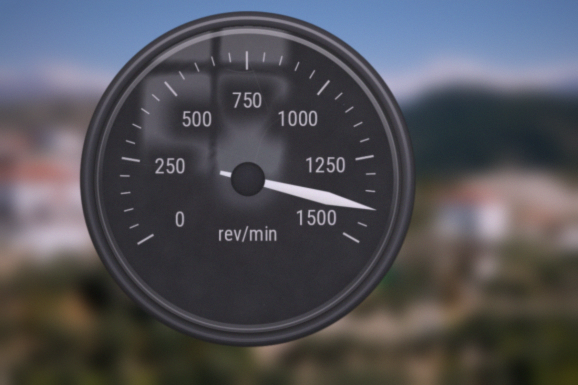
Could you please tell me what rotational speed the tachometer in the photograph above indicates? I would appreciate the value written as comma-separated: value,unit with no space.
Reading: 1400,rpm
